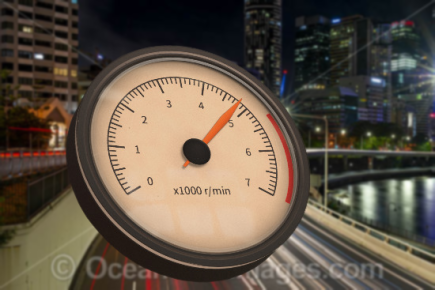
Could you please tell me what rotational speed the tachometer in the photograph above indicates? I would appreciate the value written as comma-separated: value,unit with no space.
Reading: 4800,rpm
